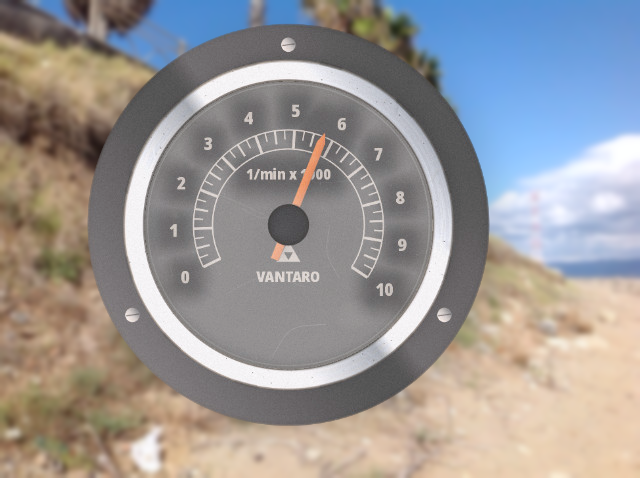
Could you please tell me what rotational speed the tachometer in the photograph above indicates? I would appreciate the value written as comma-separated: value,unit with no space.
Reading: 5750,rpm
